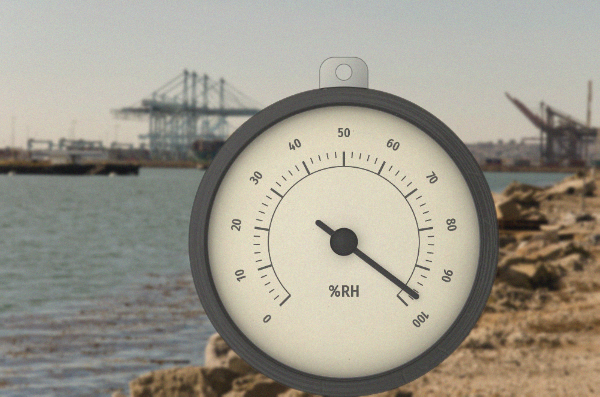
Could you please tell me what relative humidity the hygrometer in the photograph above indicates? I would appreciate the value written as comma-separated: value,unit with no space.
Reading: 97,%
